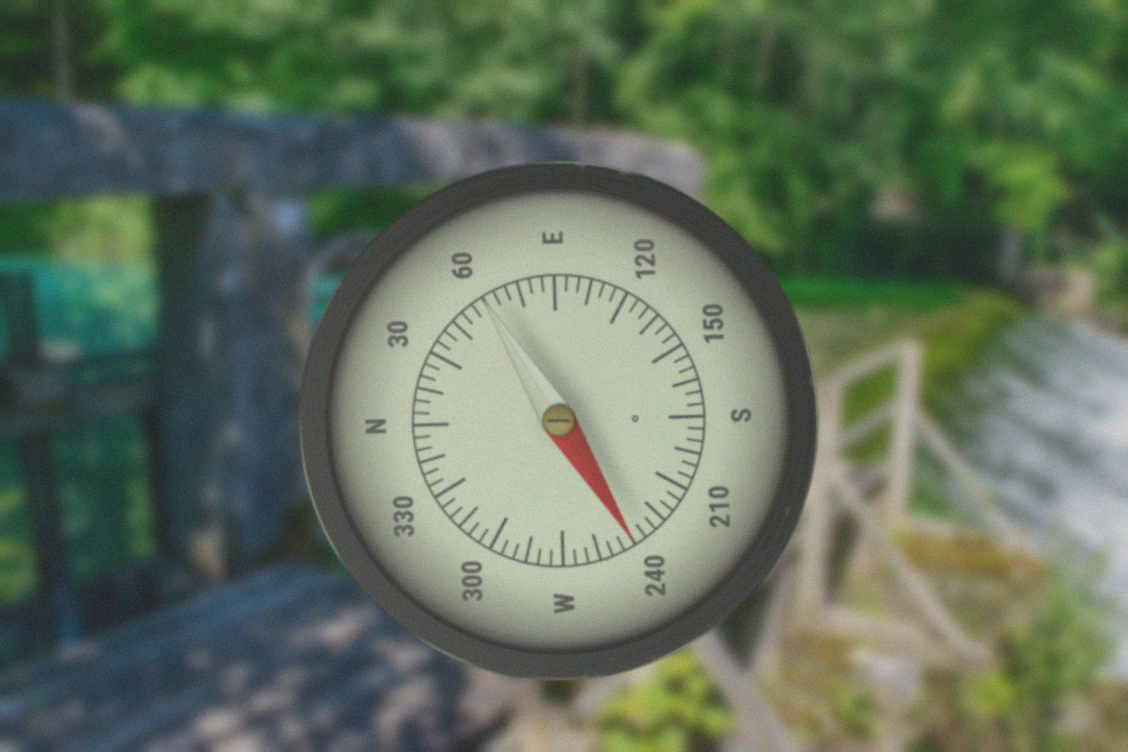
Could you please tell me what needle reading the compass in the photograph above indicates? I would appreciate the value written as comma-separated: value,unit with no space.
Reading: 240,°
